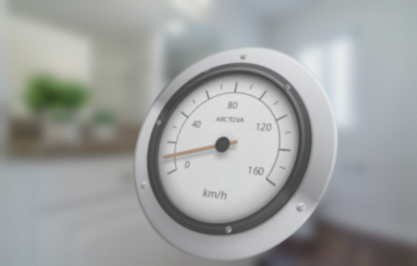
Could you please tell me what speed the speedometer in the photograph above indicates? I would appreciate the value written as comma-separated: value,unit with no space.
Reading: 10,km/h
